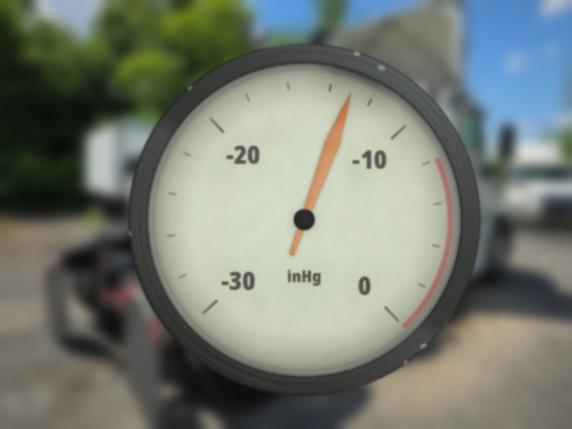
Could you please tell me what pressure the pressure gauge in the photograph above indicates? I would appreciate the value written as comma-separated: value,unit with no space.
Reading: -13,inHg
